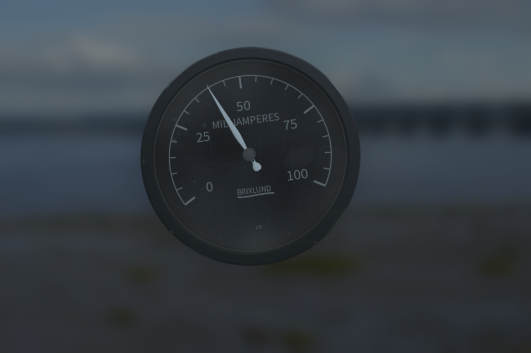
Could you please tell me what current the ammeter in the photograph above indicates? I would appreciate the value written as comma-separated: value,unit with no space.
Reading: 40,mA
